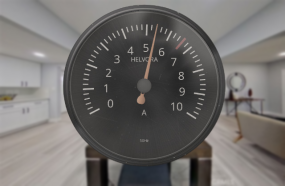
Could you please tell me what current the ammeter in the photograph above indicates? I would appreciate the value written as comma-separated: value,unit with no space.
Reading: 5.4,A
